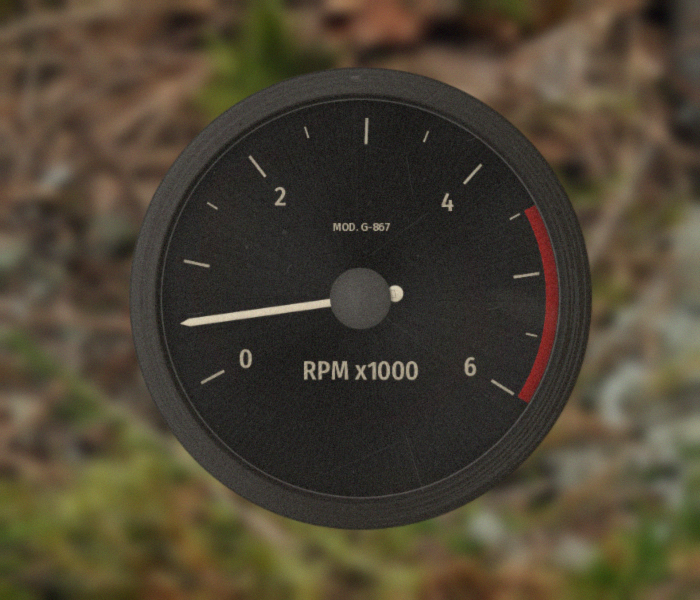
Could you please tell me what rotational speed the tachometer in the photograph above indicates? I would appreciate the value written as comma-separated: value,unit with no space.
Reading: 500,rpm
